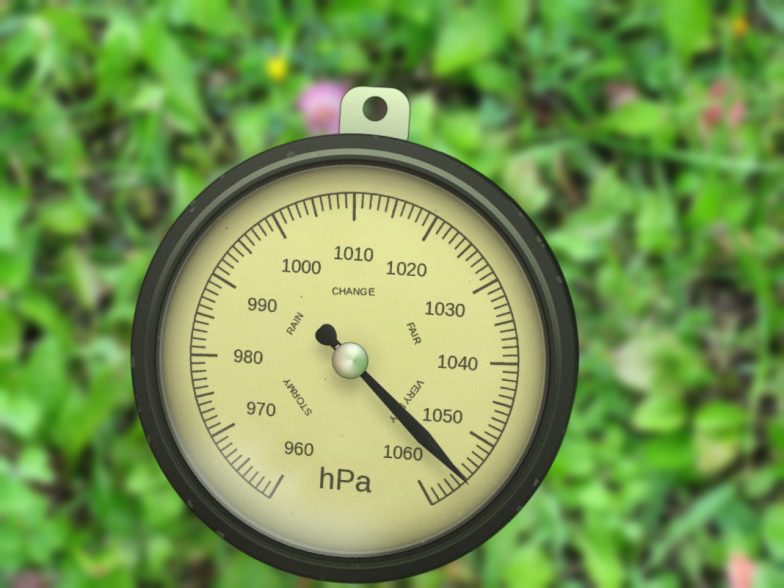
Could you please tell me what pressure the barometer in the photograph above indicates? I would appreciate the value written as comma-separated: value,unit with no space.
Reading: 1055,hPa
